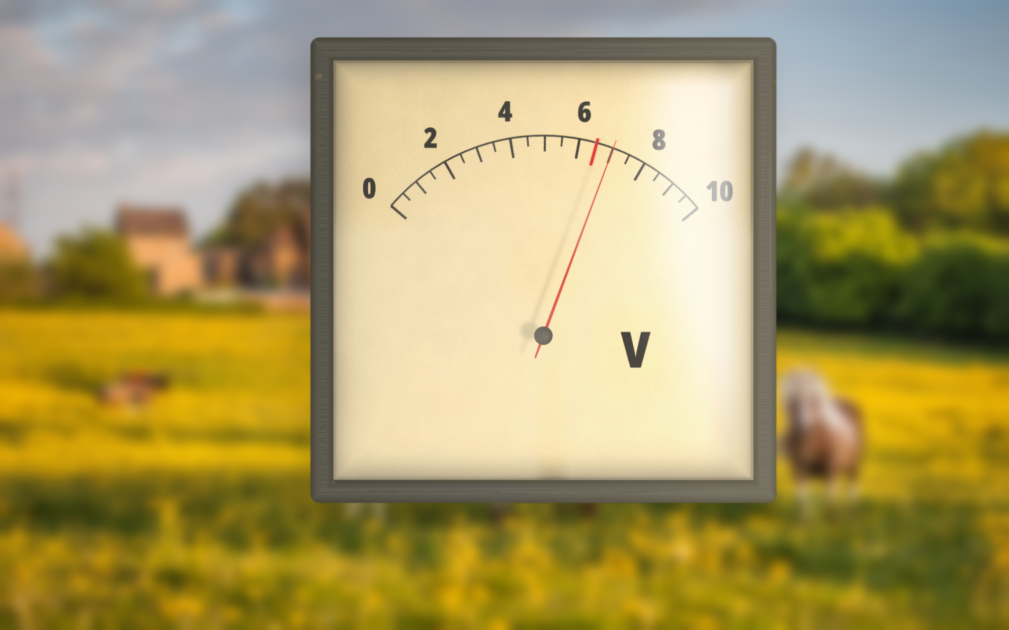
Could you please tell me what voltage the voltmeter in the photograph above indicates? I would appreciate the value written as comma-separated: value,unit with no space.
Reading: 7,V
